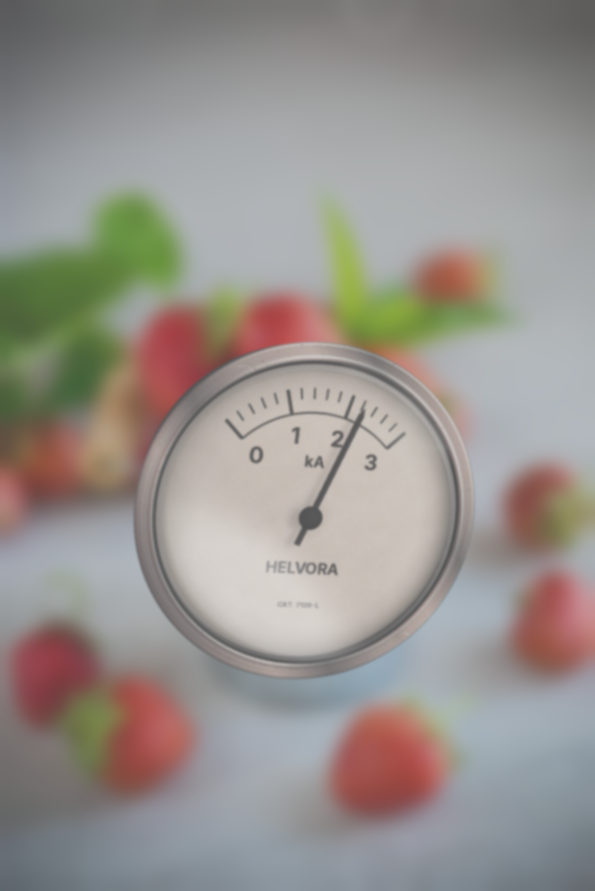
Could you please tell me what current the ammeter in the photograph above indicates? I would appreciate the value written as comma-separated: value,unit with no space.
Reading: 2.2,kA
